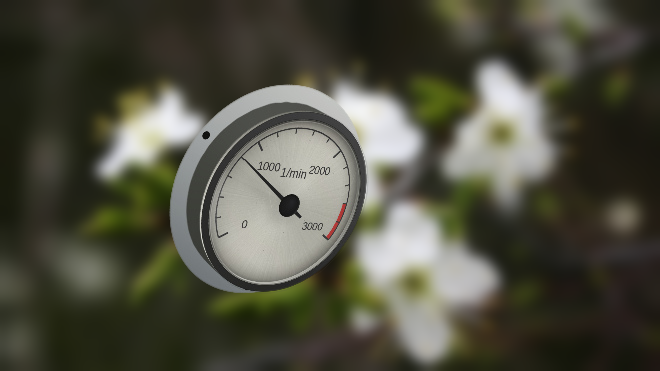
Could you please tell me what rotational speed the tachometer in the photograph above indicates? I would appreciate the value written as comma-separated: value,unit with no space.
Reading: 800,rpm
